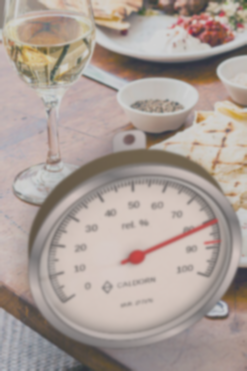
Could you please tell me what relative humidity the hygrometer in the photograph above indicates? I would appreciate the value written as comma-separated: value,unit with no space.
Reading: 80,%
